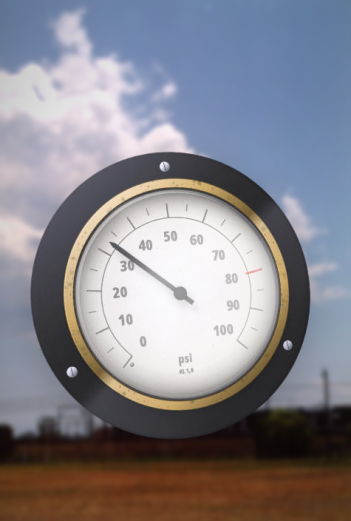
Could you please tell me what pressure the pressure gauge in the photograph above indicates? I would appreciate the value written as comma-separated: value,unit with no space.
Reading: 32.5,psi
